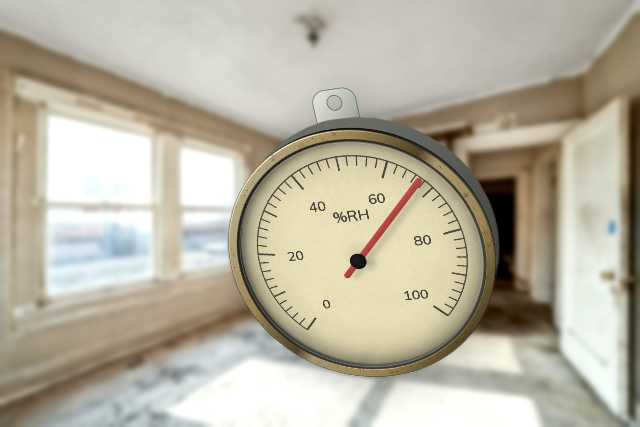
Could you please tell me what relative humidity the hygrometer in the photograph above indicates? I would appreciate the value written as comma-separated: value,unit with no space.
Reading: 67,%
